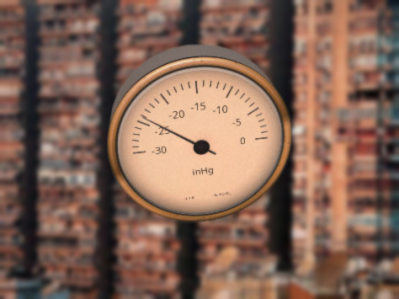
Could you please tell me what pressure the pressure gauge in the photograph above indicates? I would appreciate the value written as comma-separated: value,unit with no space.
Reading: -24,inHg
